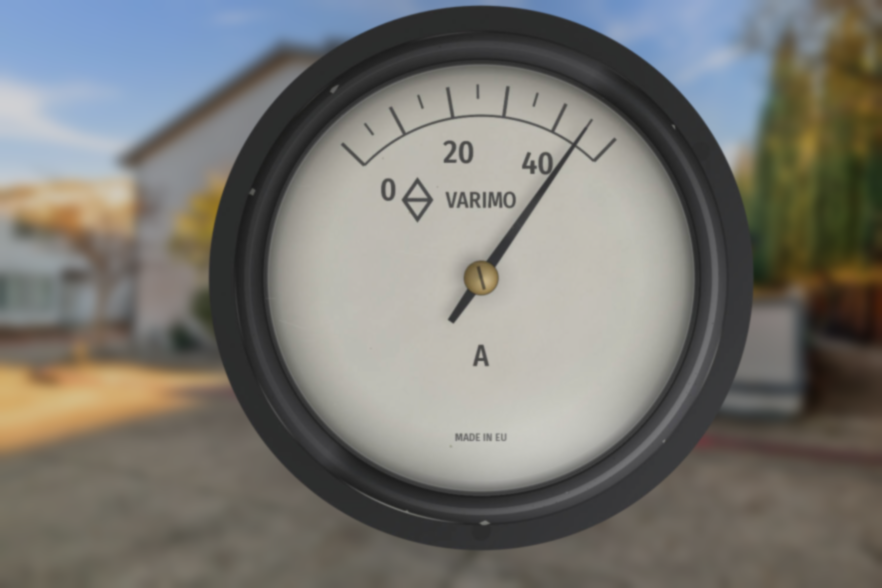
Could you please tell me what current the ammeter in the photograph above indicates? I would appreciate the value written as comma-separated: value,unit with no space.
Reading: 45,A
